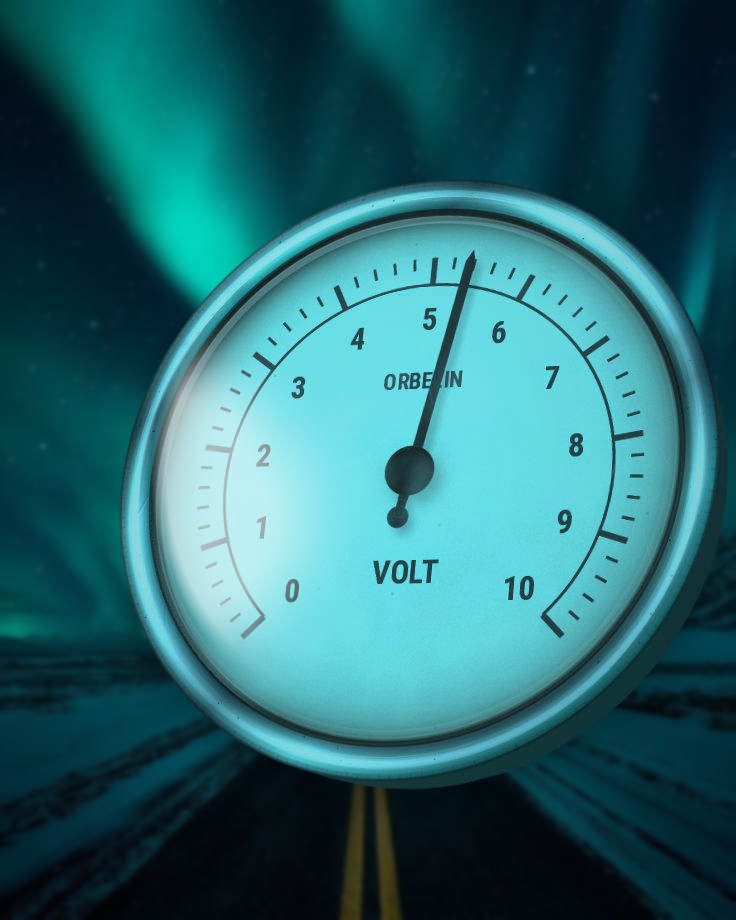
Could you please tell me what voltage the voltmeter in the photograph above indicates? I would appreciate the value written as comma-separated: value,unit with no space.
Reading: 5.4,V
